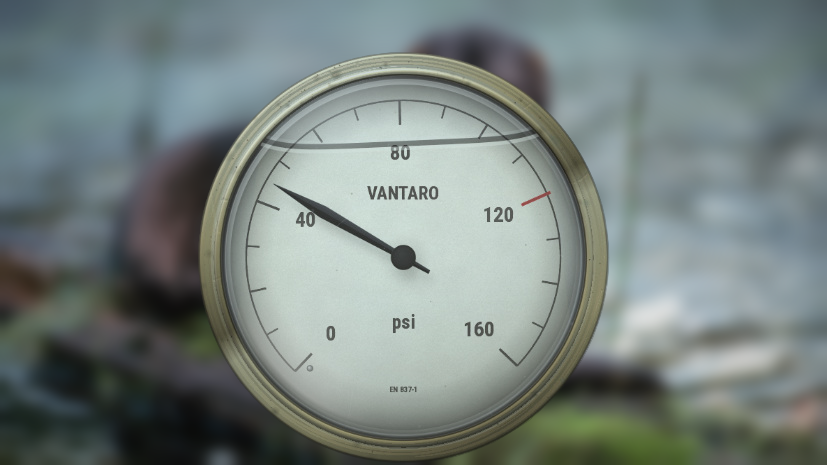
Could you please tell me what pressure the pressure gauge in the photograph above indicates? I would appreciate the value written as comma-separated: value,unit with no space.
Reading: 45,psi
